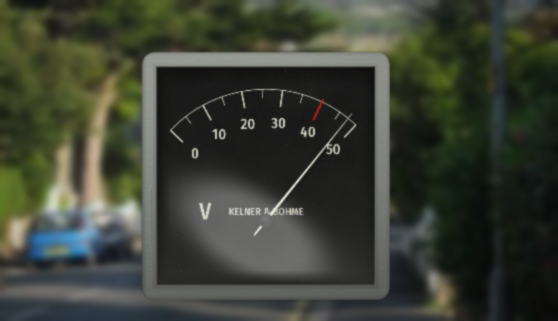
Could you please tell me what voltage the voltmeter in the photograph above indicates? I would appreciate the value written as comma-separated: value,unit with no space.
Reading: 47.5,V
